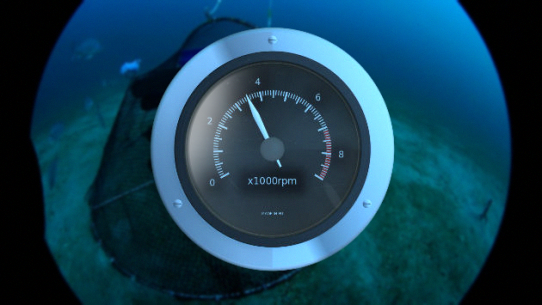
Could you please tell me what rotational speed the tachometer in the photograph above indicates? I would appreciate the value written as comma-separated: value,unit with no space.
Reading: 3500,rpm
